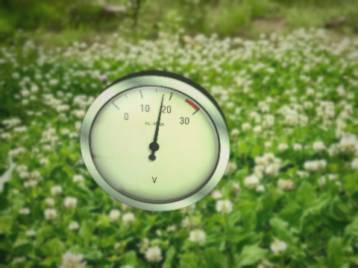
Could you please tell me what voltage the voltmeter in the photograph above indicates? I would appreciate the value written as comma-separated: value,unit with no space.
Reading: 17.5,V
